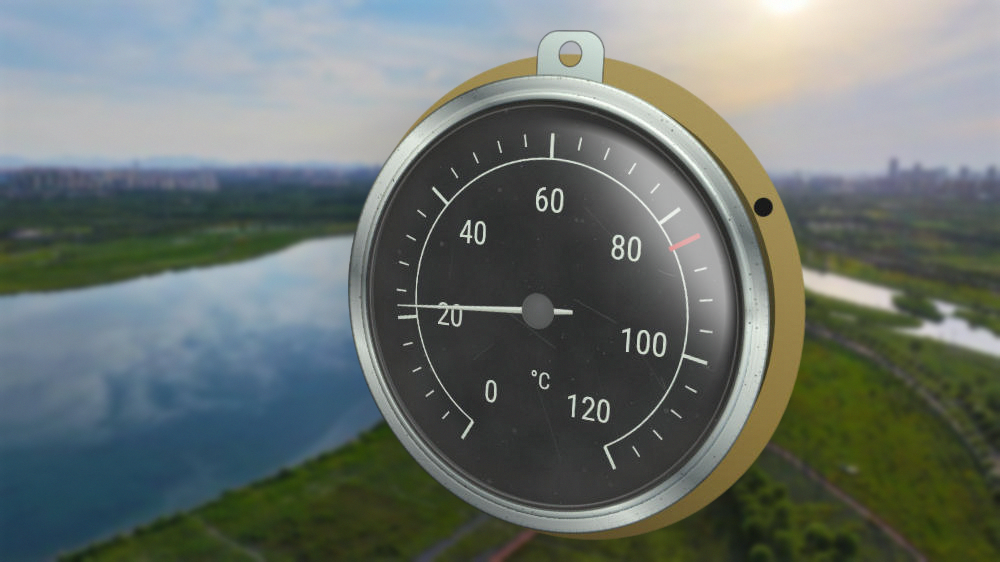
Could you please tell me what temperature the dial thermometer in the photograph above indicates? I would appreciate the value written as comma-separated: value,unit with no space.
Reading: 22,°C
